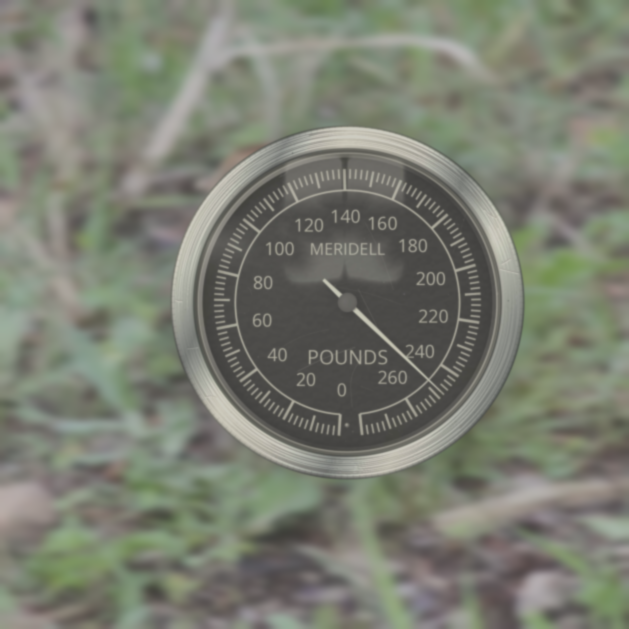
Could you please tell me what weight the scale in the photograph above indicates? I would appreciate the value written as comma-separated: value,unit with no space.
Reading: 248,lb
